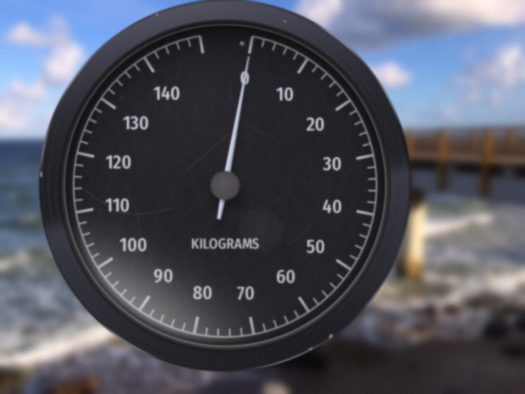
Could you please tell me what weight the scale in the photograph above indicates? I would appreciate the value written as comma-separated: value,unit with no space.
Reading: 0,kg
